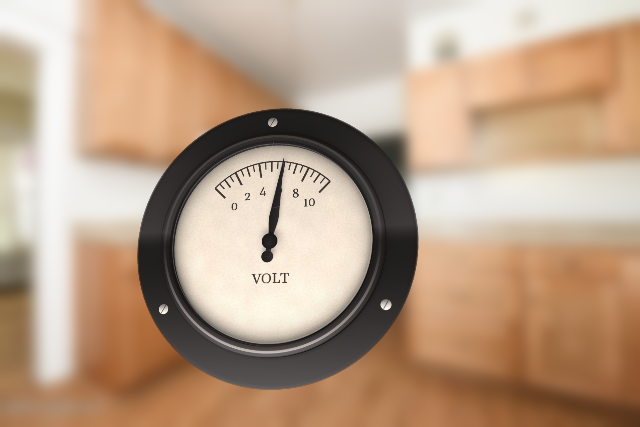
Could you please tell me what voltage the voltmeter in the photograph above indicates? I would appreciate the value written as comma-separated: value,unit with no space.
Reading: 6,V
